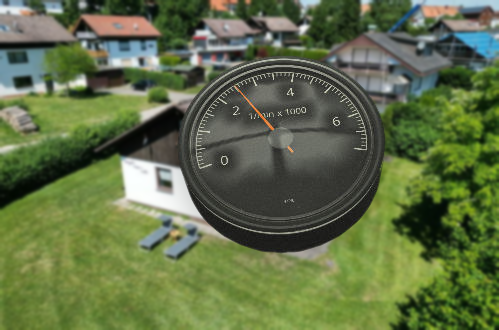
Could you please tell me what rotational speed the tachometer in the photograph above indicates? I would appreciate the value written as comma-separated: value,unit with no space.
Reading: 2500,rpm
